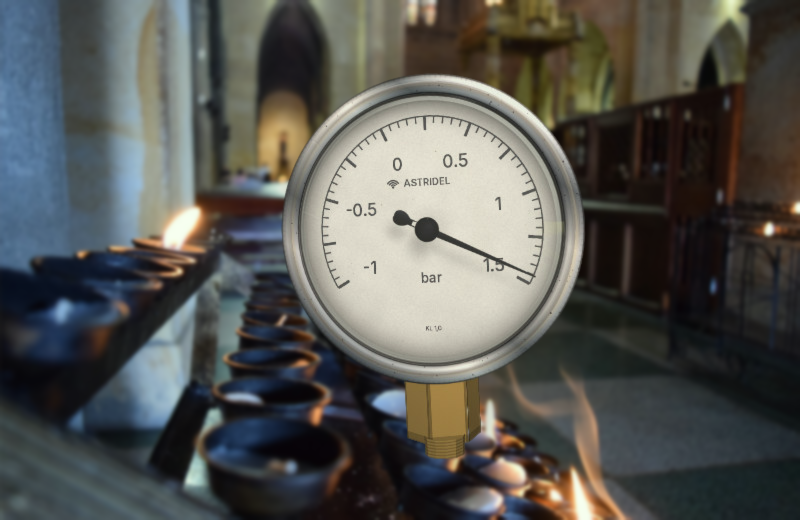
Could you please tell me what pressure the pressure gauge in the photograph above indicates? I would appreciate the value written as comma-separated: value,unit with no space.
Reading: 1.45,bar
